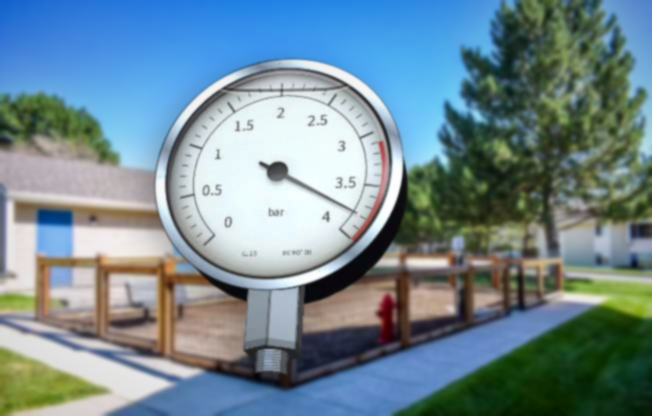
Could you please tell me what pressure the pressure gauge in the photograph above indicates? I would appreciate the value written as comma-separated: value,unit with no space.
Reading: 3.8,bar
